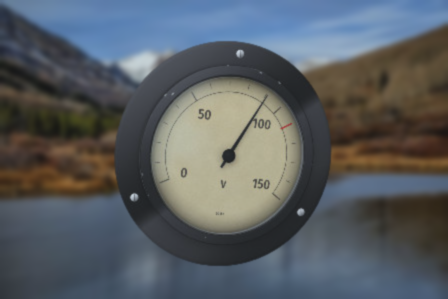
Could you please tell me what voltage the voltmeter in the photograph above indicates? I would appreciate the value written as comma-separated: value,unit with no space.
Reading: 90,V
